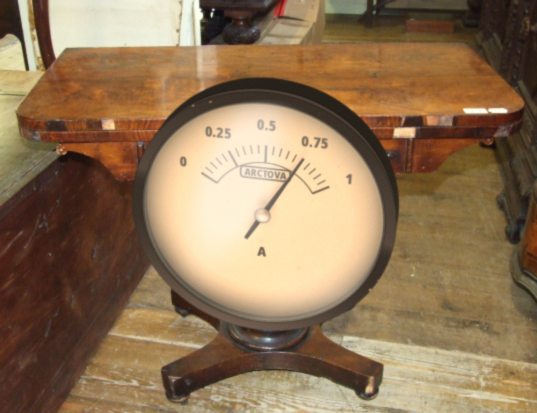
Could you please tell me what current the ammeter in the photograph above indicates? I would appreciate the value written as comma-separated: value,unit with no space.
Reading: 0.75,A
